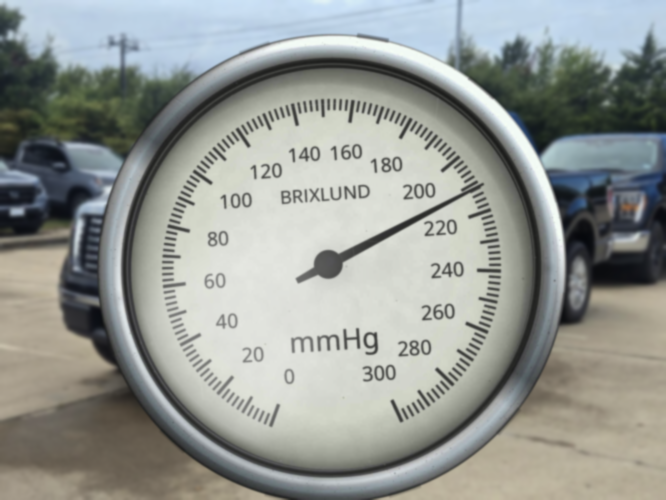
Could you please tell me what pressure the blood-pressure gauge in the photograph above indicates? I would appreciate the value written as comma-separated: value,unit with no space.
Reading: 212,mmHg
